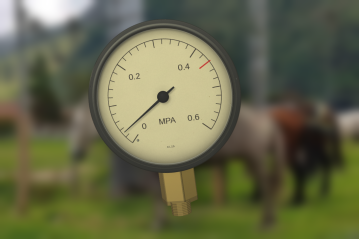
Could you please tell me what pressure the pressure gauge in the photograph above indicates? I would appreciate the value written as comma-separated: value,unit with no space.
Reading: 0.03,MPa
